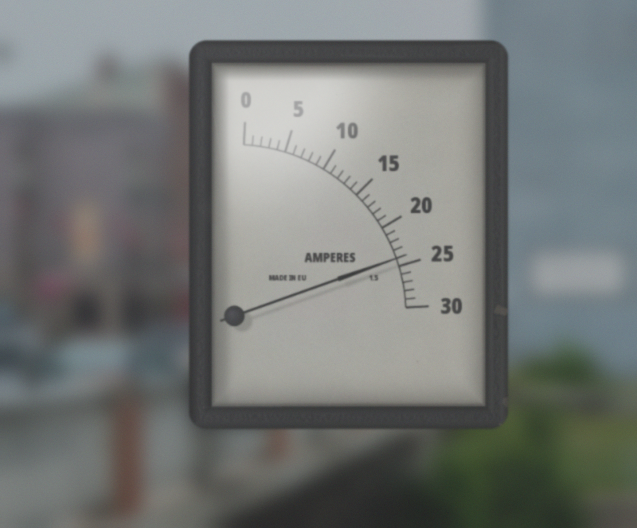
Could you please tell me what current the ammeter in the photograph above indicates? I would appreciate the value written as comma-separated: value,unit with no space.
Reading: 24,A
